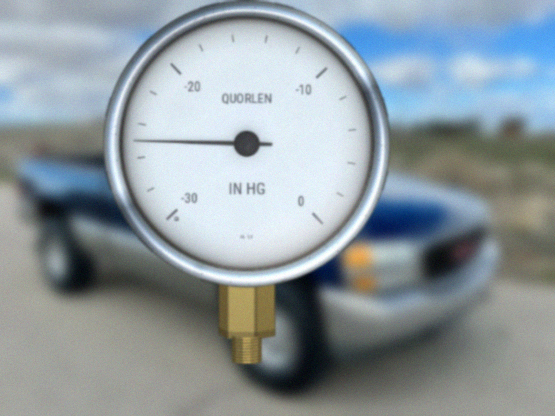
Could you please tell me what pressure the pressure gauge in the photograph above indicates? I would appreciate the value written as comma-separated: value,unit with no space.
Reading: -25,inHg
